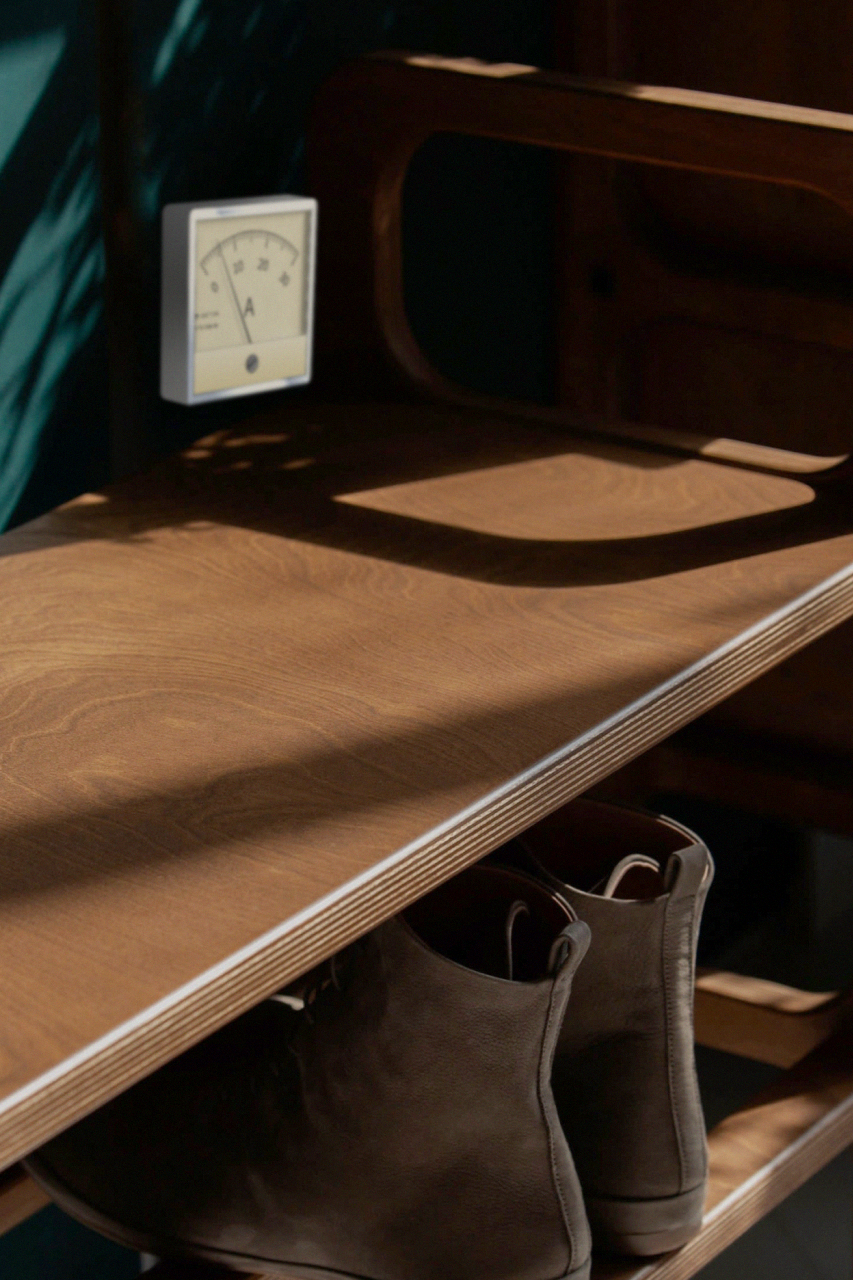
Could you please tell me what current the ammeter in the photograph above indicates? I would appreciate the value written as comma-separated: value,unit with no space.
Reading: 5,A
